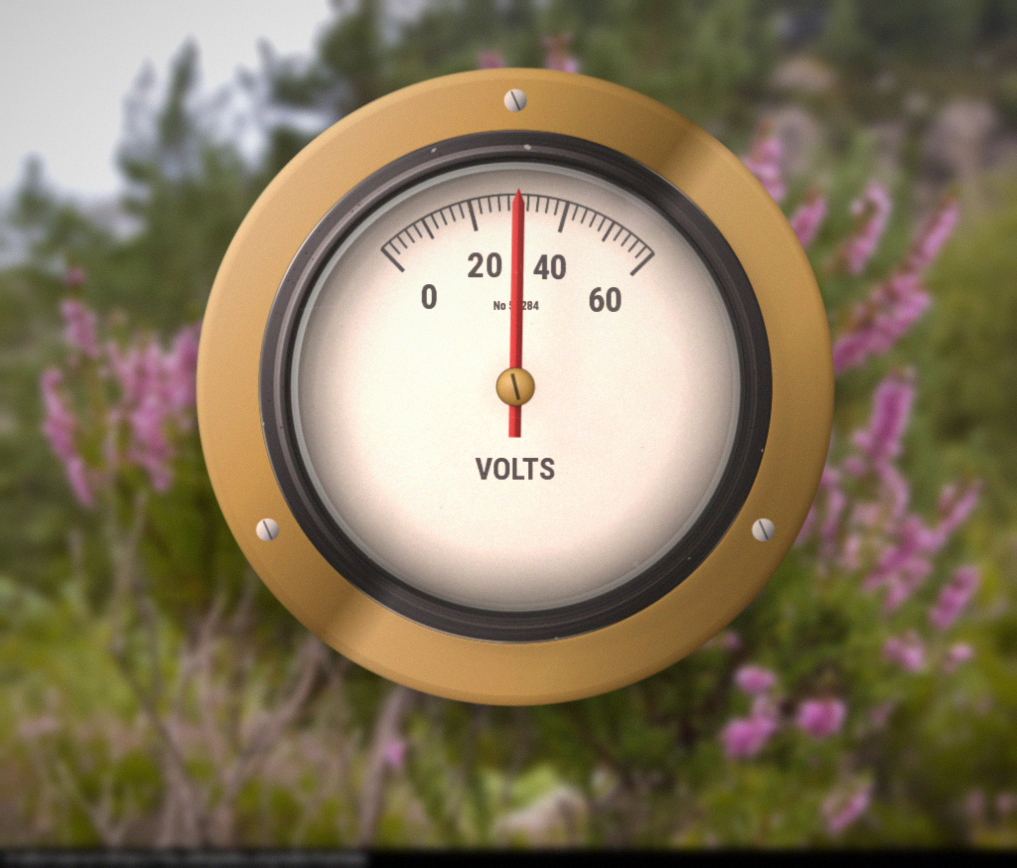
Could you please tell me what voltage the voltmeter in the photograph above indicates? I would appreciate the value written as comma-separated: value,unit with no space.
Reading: 30,V
